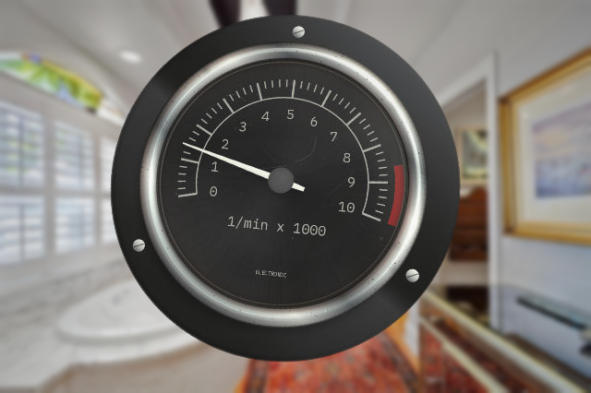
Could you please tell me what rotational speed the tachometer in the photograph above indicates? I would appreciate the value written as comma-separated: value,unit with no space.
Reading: 1400,rpm
